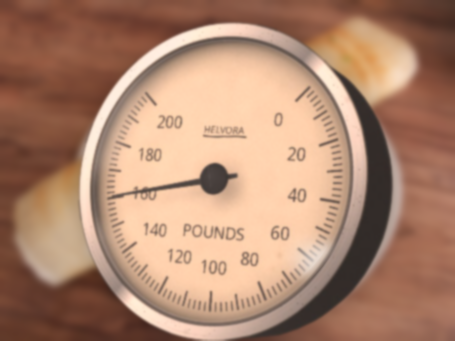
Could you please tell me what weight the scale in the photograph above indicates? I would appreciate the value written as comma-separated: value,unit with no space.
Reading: 160,lb
